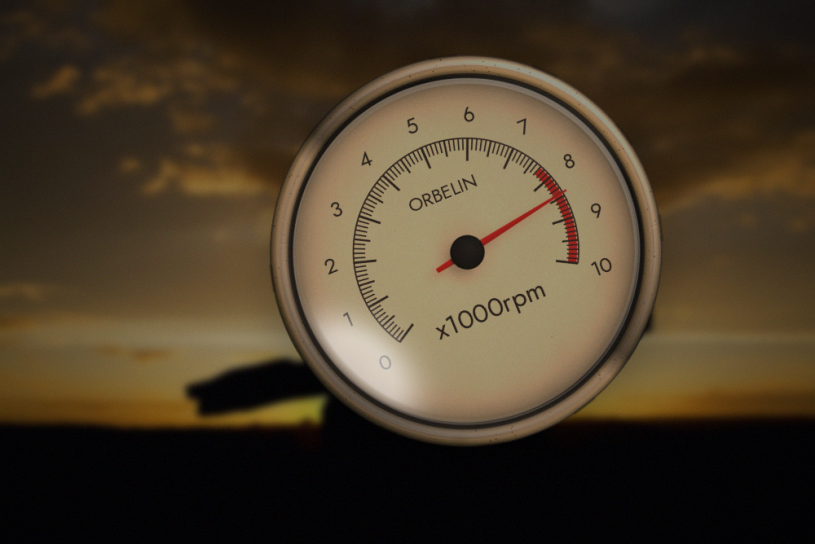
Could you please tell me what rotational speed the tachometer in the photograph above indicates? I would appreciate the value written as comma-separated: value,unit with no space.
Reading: 8400,rpm
